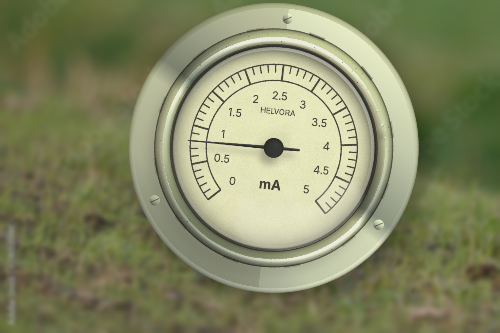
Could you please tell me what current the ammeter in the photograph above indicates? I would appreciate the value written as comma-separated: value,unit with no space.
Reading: 0.8,mA
